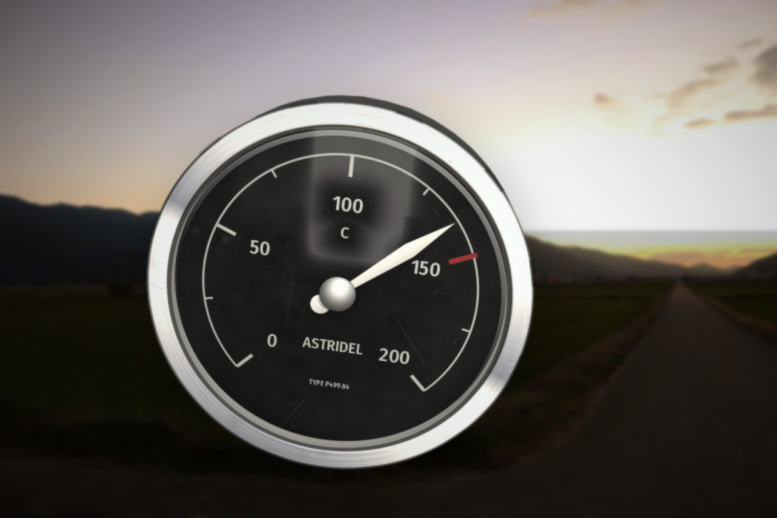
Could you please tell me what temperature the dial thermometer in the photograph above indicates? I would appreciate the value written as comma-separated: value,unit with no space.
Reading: 137.5,°C
